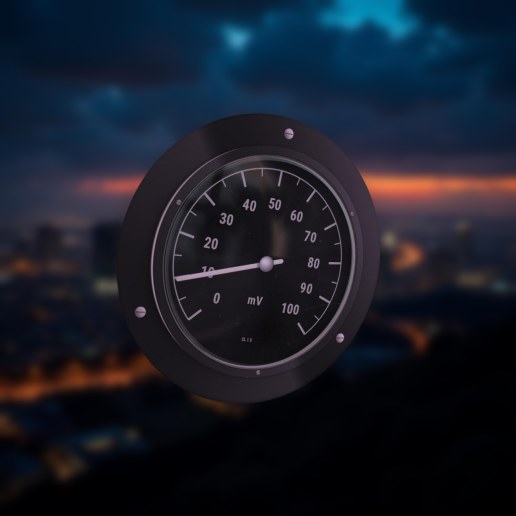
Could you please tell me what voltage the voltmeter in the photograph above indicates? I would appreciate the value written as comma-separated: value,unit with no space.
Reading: 10,mV
